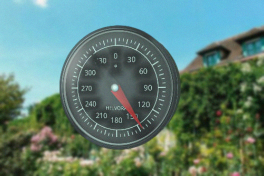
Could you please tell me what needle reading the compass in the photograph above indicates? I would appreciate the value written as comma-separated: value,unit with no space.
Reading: 145,°
